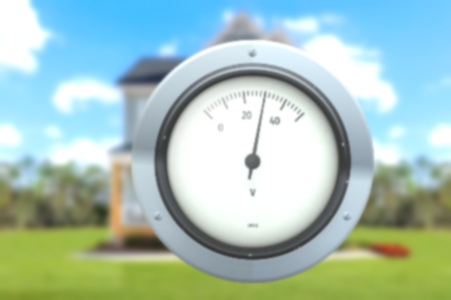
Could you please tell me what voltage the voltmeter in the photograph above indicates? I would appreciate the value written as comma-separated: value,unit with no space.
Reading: 30,V
